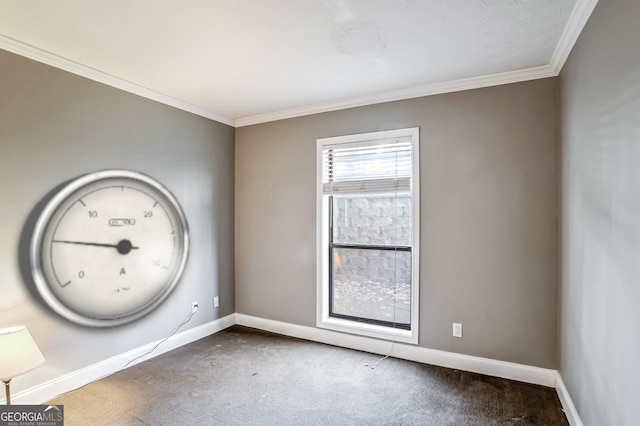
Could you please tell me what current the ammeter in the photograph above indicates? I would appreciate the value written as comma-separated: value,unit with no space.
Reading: 5,A
